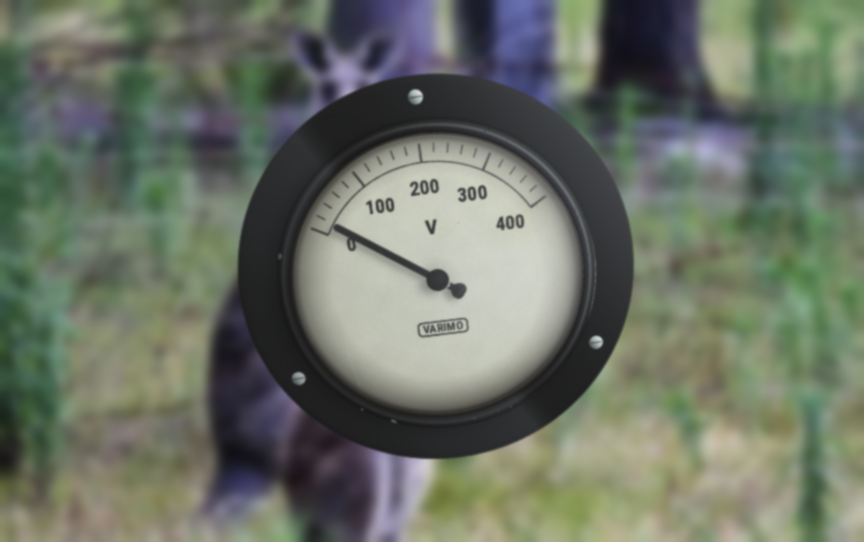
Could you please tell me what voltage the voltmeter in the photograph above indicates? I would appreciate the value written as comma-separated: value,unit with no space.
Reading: 20,V
